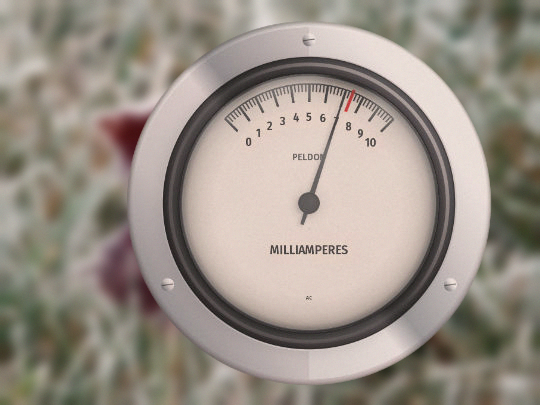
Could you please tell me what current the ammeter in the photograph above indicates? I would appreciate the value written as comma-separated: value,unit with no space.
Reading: 7,mA
